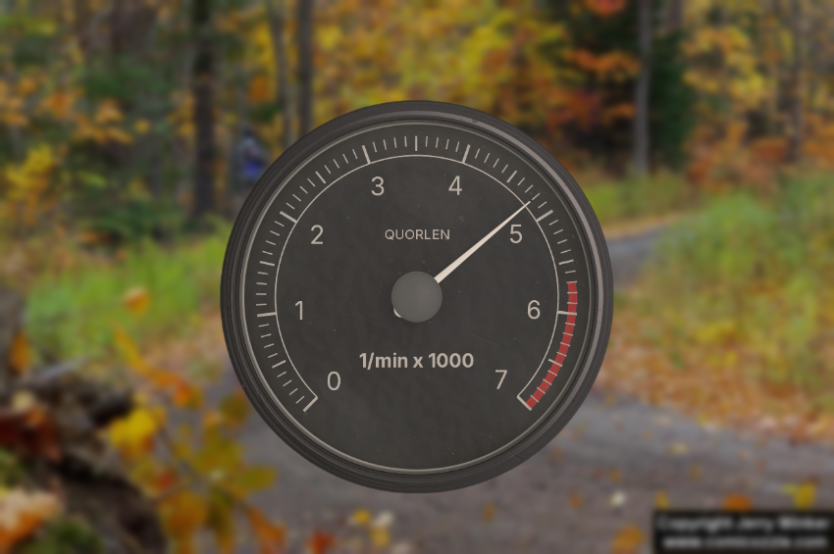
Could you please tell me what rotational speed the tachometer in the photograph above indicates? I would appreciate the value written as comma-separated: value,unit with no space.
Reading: 4800,rpm
